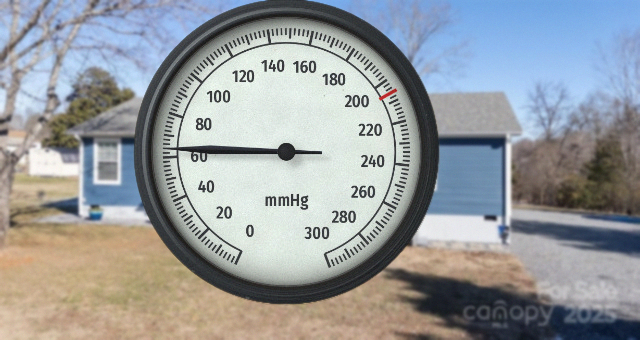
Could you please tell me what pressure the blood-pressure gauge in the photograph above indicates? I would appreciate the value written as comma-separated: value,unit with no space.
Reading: 64,mmHg
